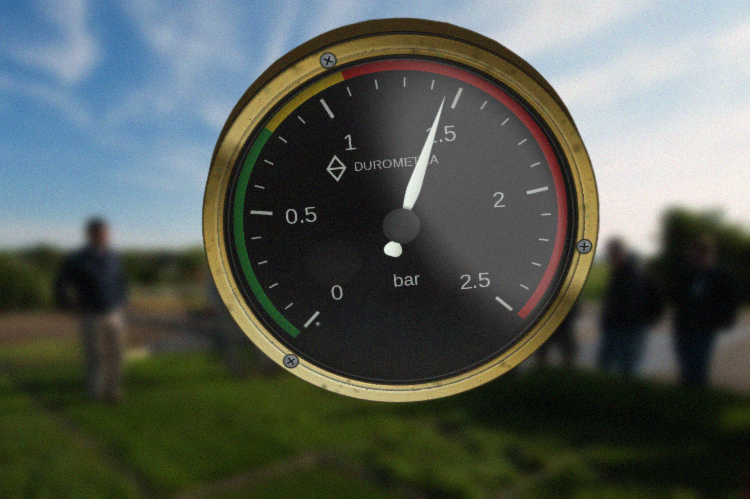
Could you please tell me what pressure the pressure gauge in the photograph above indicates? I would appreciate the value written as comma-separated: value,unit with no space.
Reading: 1.45,bar
